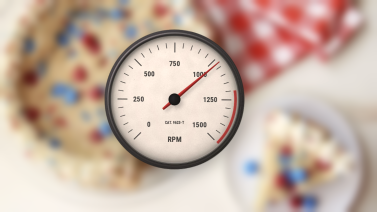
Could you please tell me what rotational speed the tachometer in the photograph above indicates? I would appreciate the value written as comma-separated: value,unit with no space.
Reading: 1025,rpm
